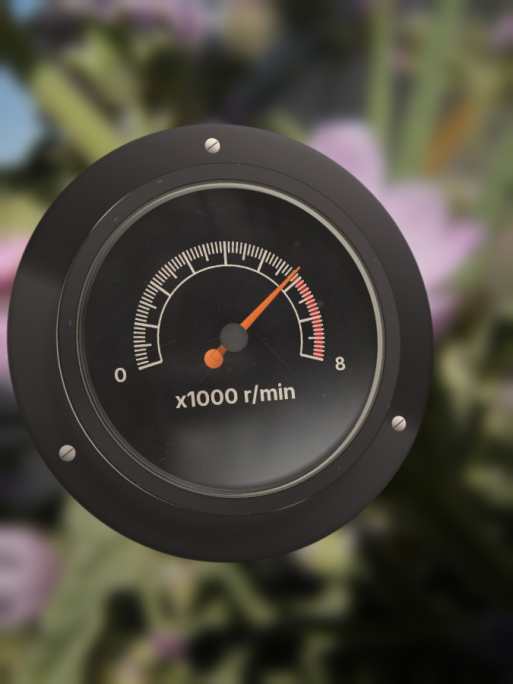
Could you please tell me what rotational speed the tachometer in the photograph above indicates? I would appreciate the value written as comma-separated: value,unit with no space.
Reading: 5800,rpm
